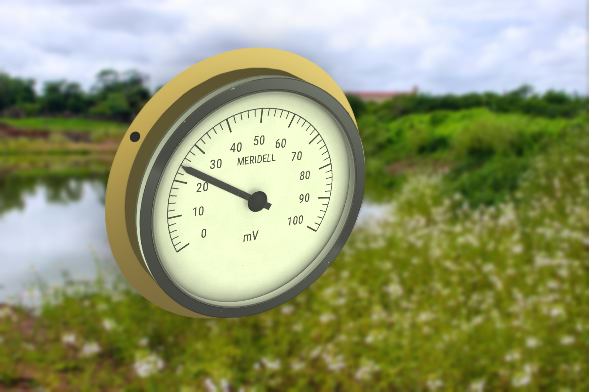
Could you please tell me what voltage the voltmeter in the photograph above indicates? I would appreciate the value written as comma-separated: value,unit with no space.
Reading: 24,mV
